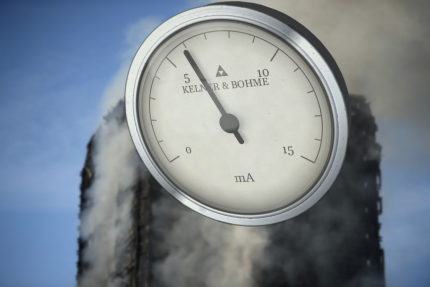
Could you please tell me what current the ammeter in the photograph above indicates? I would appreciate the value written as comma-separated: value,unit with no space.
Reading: 6,mA
